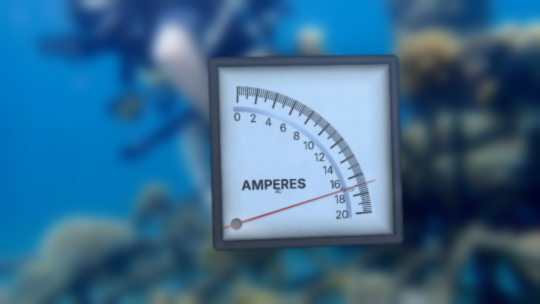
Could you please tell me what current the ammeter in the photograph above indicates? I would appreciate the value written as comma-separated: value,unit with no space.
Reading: 17,A
